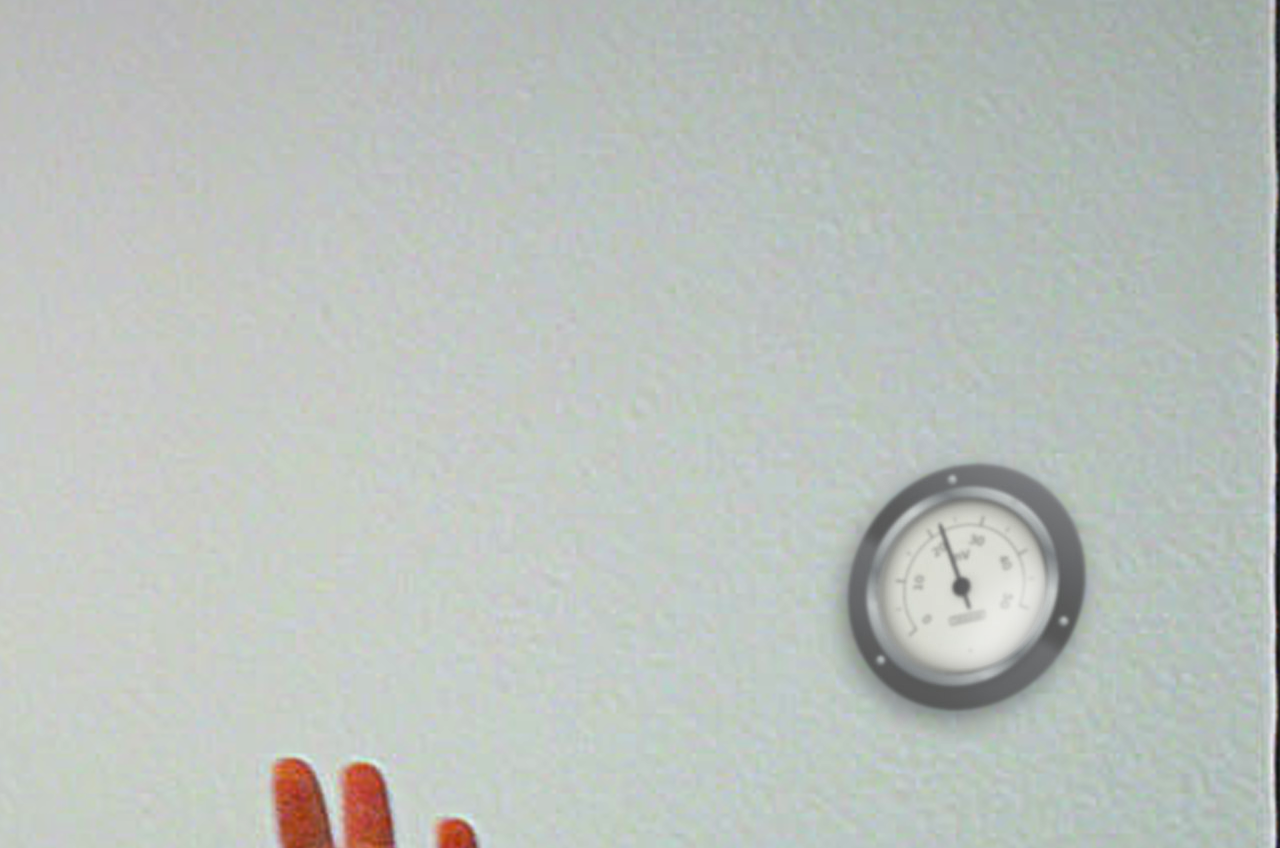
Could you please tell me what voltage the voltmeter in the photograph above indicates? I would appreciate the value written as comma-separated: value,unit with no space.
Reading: 22.5,mV
